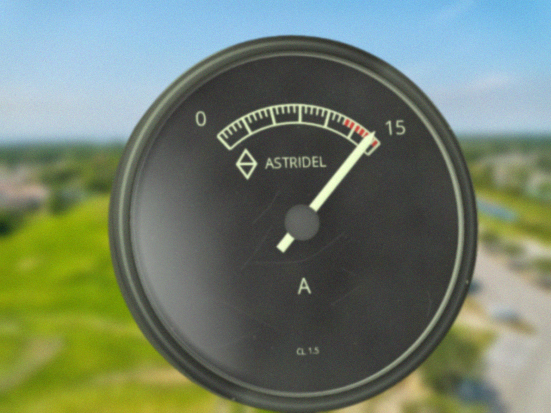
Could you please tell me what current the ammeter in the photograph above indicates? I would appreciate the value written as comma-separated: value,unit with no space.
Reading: 14,A
